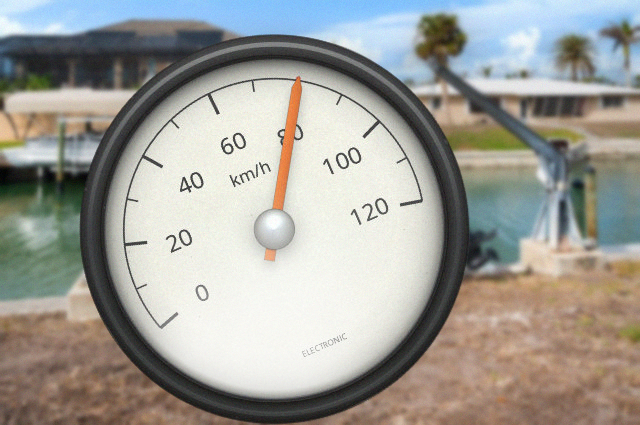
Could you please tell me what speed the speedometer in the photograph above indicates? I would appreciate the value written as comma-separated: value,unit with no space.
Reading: 80,km/h
